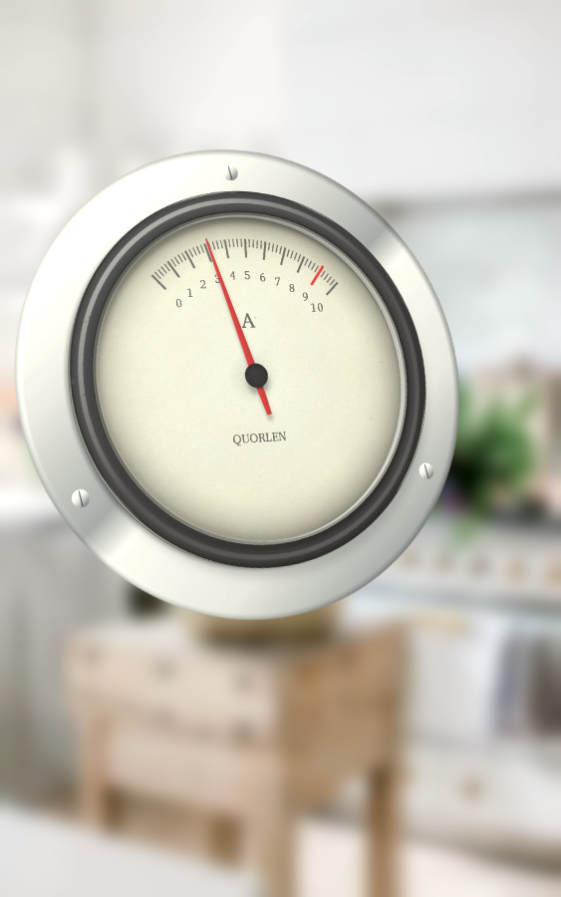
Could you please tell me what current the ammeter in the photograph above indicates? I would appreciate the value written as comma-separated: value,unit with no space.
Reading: 3,A
